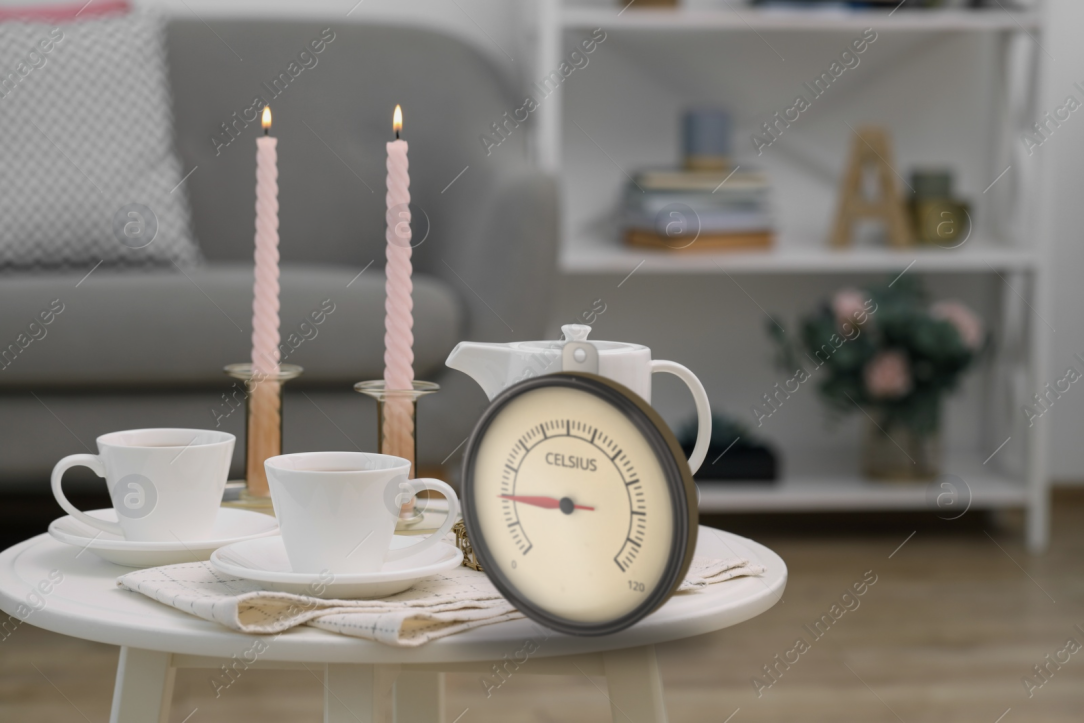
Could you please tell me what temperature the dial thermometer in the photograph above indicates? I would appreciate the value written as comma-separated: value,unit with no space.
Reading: 20,°C
